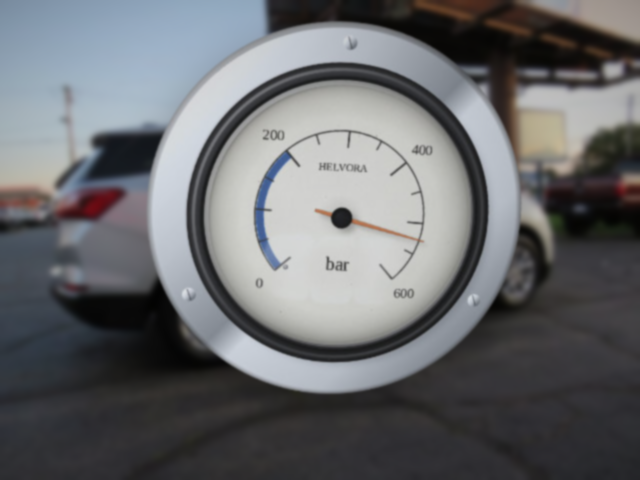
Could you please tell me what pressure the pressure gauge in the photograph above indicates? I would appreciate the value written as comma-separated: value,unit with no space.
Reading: 525,bar
